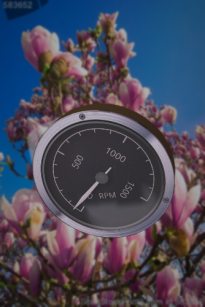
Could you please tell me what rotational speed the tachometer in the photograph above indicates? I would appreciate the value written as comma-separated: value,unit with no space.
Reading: 50,rpm
